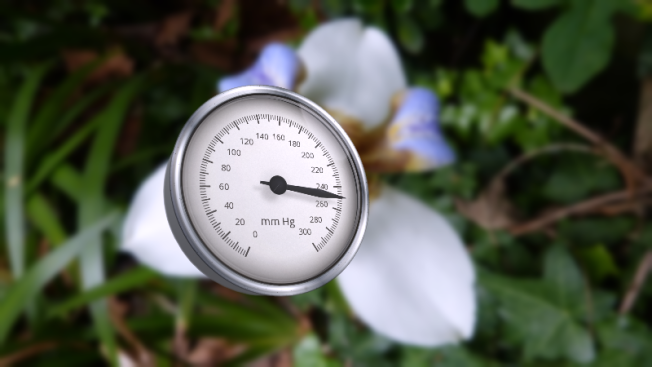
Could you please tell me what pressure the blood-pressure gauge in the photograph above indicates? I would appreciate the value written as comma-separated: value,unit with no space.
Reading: 250,mmHg
